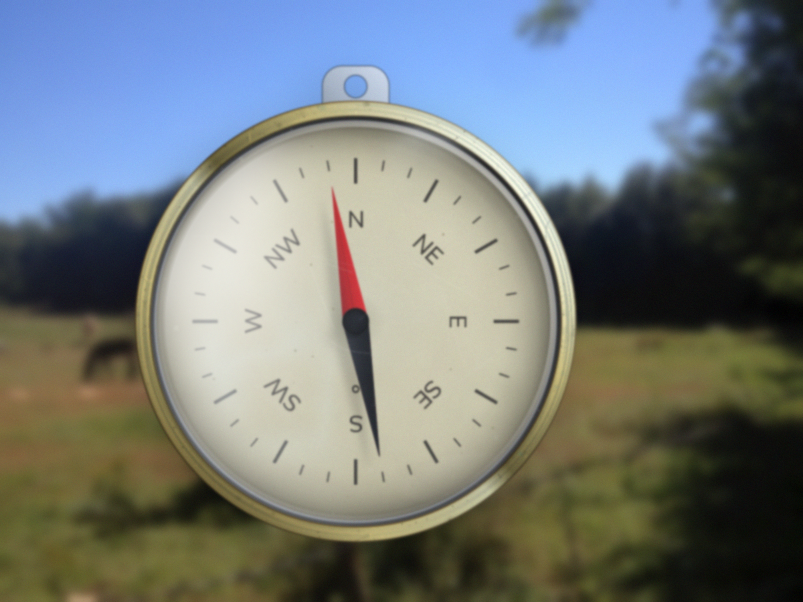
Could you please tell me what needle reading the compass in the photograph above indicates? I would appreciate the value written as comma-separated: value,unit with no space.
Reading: 350,°
